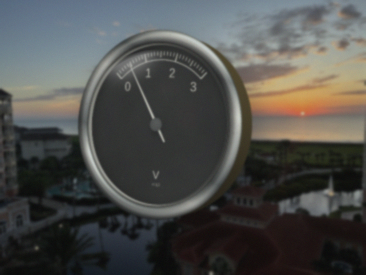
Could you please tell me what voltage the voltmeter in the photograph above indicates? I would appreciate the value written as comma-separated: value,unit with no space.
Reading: 0.5,V
